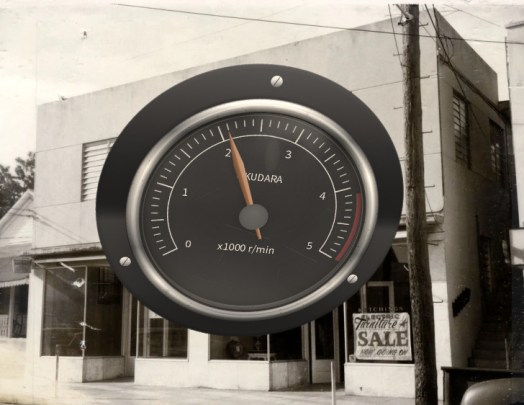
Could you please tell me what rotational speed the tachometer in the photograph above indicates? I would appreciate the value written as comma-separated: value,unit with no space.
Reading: 2100,rpm
